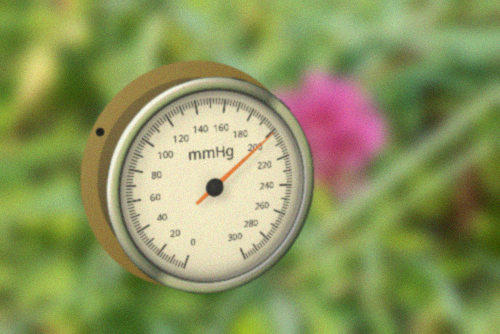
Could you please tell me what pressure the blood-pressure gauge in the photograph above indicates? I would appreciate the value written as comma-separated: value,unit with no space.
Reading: 200,mmHg
